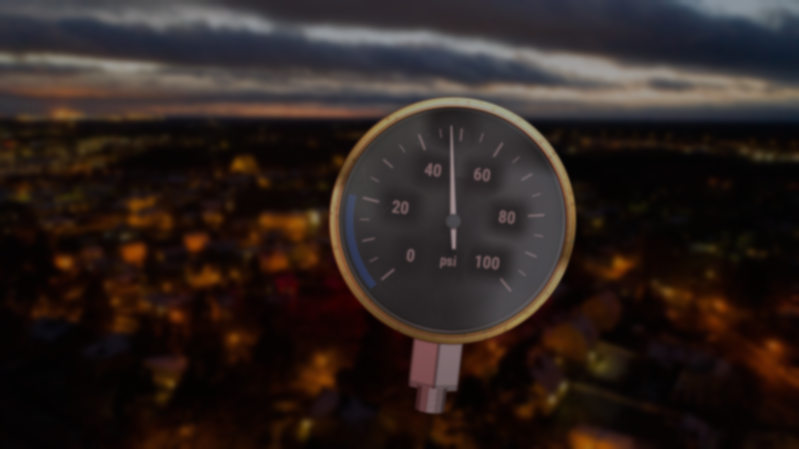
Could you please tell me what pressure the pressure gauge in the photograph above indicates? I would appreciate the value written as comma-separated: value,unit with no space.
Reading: 47.5,psi
